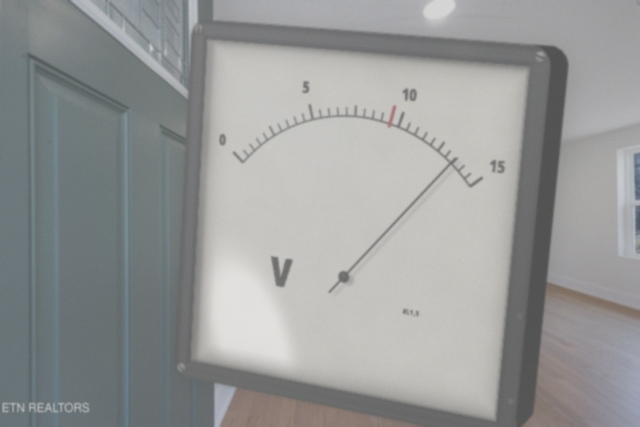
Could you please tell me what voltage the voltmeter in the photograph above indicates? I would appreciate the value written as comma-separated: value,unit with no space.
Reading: 13.5,V
